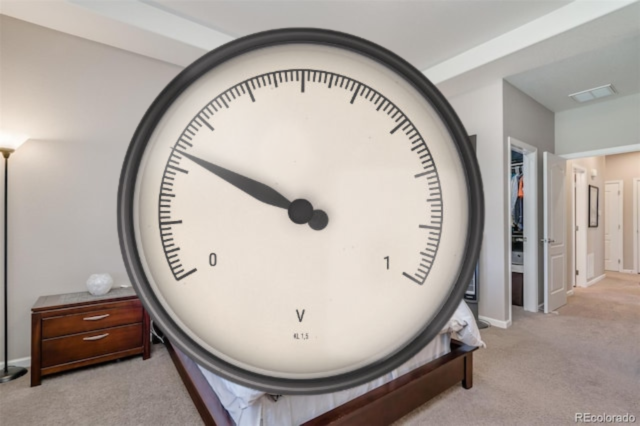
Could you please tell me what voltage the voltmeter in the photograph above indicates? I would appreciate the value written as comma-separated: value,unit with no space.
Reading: 0.23,V
